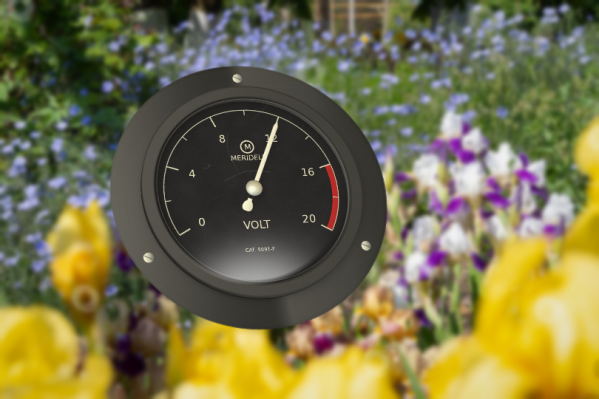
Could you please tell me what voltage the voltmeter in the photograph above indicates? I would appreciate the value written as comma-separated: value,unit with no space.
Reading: 12,V
